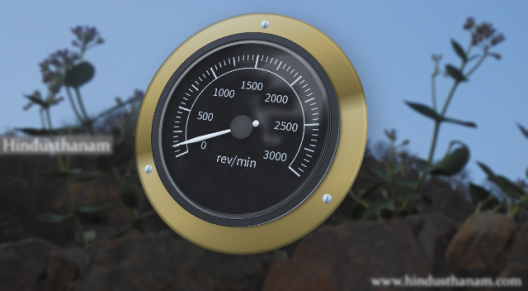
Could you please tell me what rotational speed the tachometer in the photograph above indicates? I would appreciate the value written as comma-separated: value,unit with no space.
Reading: 100,rpm
